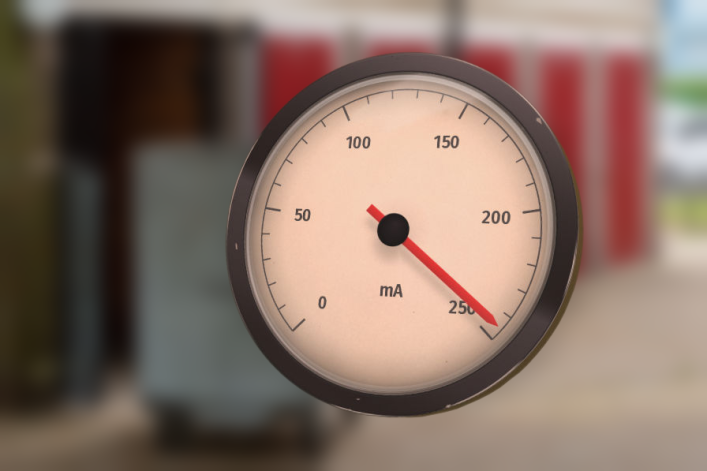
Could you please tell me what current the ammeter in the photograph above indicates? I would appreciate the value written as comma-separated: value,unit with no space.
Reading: 245,mA
